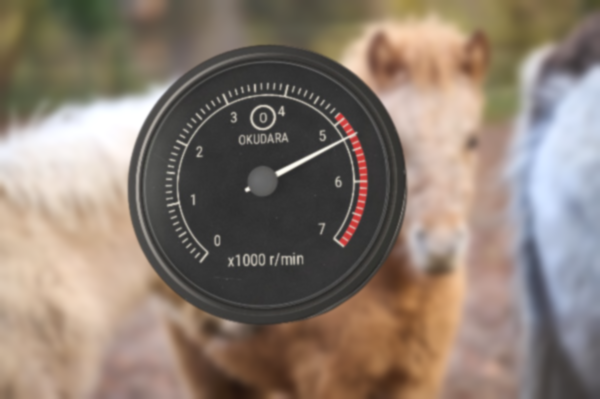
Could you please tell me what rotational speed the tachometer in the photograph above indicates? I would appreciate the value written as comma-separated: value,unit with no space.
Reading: 5300,rpm
